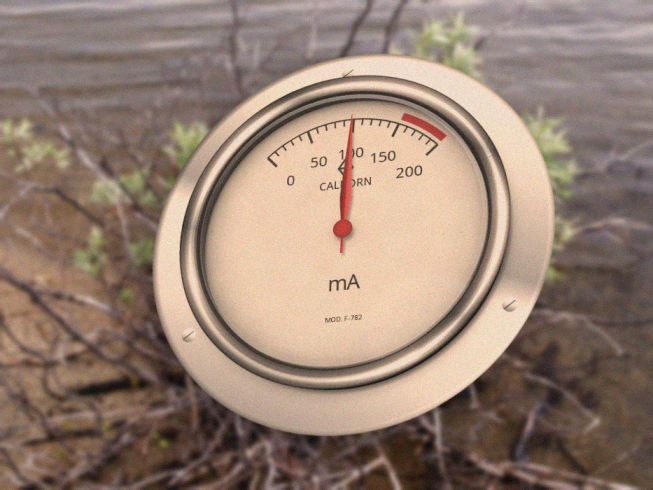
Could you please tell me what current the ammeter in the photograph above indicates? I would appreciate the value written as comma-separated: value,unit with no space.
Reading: 100,mA
